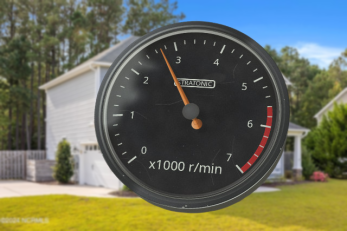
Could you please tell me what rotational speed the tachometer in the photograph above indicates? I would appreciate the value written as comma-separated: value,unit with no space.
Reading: 2700,rpm
